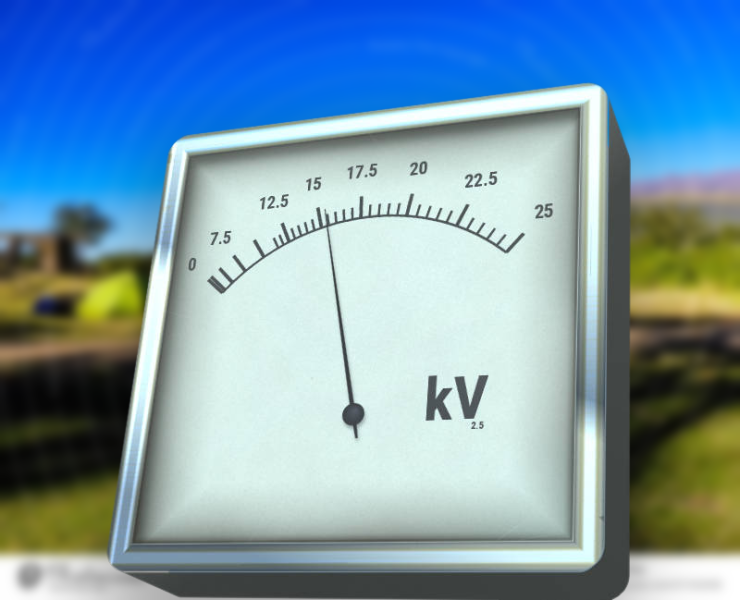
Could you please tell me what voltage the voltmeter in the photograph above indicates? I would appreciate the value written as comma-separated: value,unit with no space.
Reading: 15.5,kV
